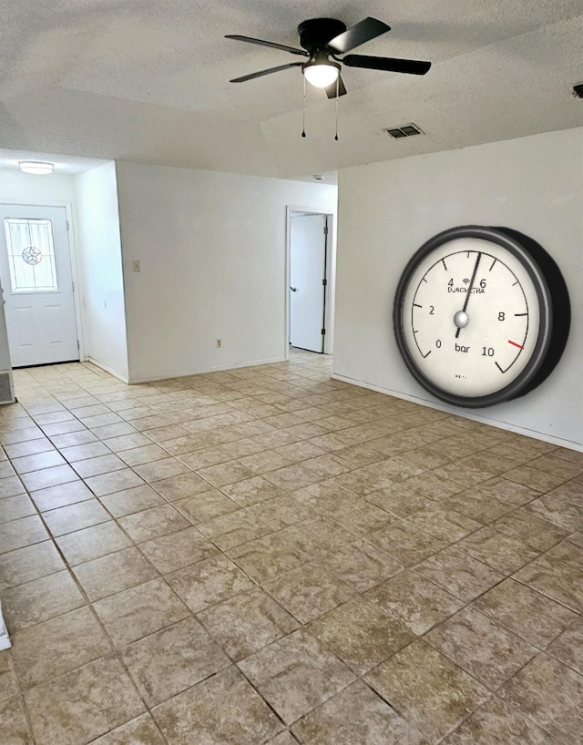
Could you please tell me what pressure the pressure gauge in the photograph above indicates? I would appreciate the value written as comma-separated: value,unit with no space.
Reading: 5.5,bar
